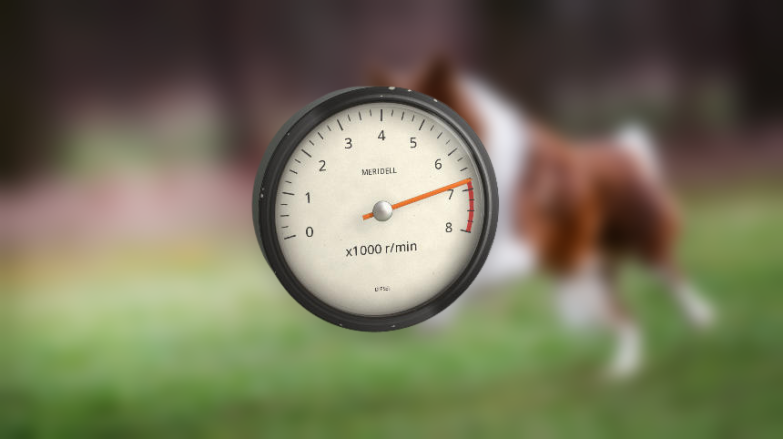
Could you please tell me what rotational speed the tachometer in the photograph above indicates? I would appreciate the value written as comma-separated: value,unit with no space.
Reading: 6750,rpm
